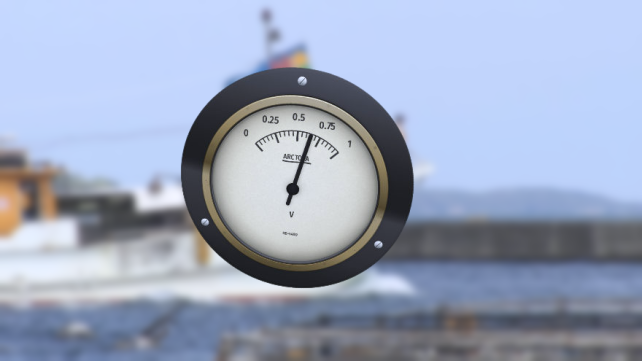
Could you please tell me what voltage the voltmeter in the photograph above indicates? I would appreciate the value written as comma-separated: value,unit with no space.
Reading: 0.65,V
